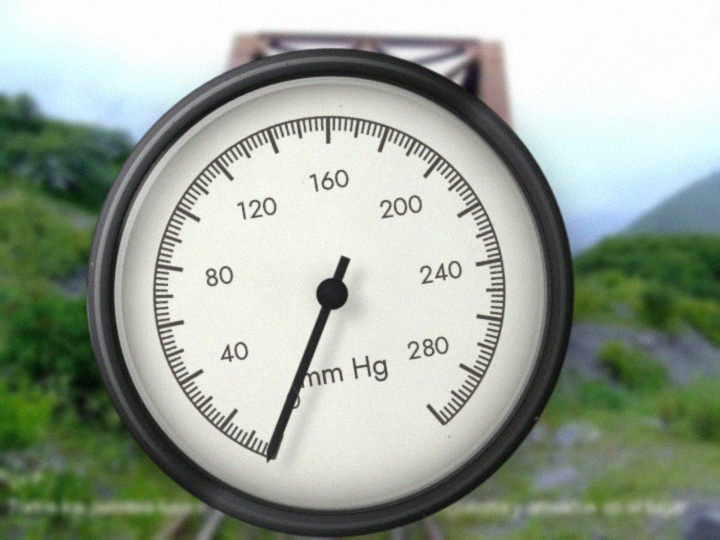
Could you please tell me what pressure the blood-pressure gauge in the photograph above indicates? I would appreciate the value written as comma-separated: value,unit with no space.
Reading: 2,mmHg
